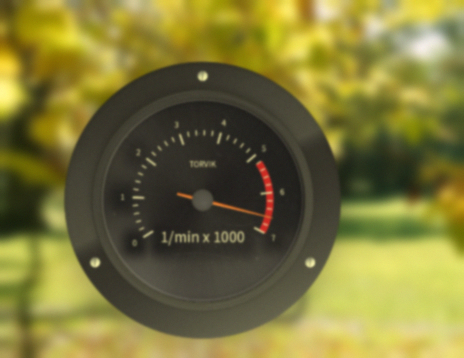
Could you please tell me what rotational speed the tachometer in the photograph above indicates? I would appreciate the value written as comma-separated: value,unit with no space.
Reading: 6600,rpm
